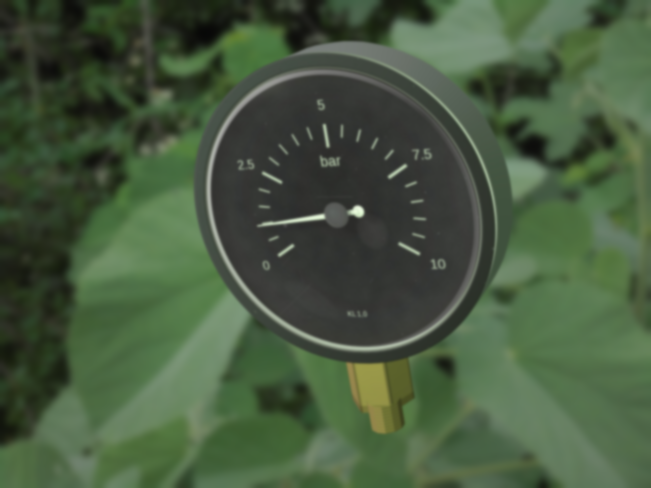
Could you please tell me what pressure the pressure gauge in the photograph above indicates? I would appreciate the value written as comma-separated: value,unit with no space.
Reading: 1,bar
